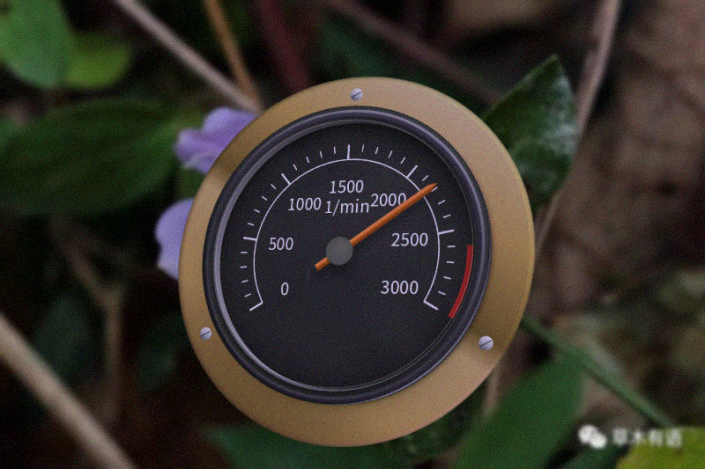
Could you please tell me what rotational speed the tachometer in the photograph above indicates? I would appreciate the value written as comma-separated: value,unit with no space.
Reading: 2200,rpm
